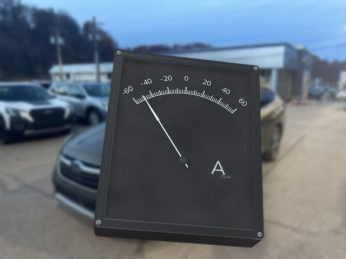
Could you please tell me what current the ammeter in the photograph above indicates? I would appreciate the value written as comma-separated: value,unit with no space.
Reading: -50,A
